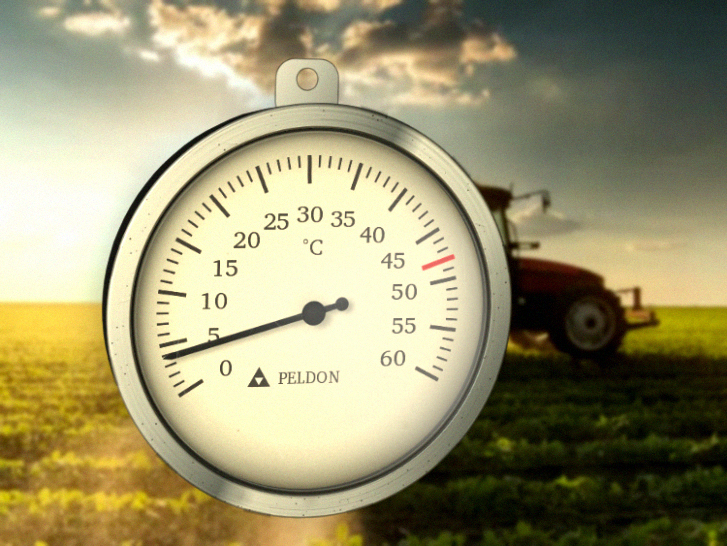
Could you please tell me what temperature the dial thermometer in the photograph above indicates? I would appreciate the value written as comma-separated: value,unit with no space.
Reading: 4,°C
